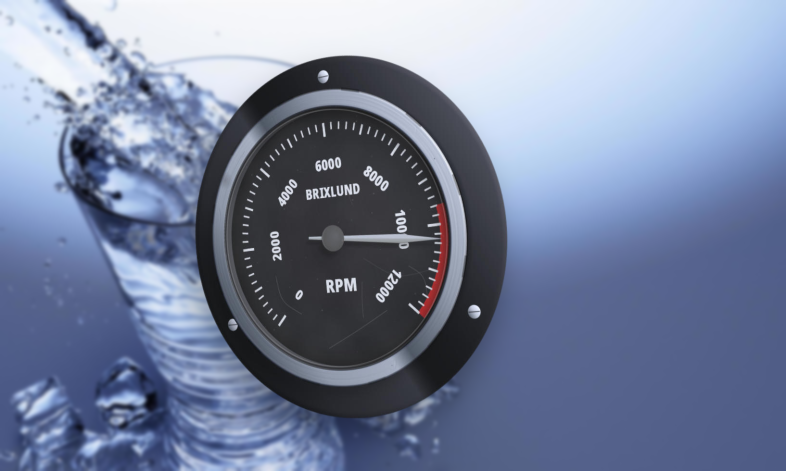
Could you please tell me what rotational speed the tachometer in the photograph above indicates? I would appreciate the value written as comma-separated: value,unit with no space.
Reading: 10300,rpm
